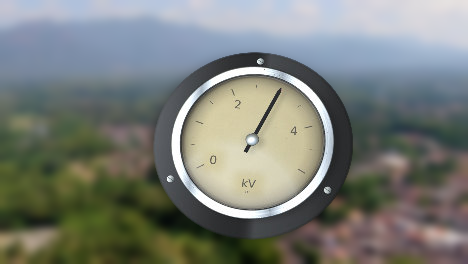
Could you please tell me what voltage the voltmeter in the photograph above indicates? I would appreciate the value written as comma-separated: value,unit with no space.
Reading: 3,kV
